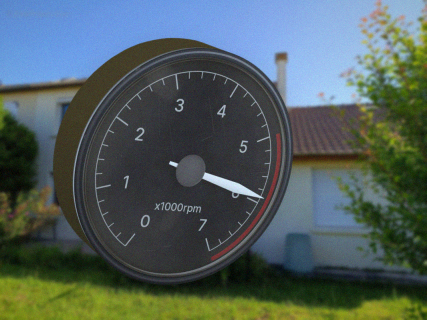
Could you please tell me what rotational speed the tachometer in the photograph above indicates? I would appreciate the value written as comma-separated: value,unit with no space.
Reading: 5900,rpm
